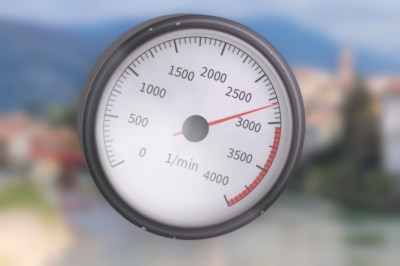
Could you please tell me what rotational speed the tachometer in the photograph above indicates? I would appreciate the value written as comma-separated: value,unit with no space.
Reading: 2800,rpm
